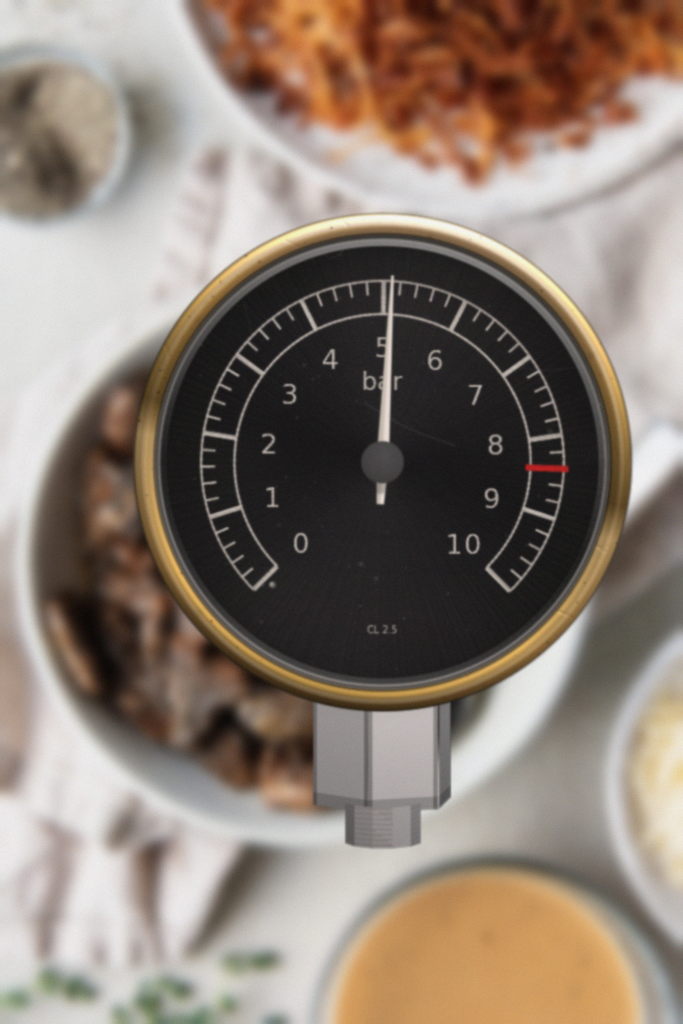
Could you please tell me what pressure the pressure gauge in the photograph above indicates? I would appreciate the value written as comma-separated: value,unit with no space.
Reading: 5.1,bar
